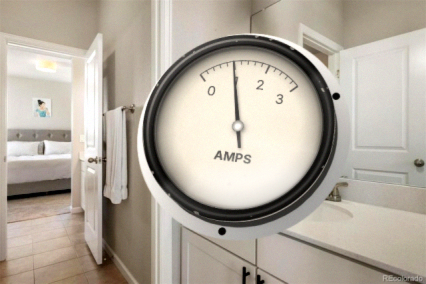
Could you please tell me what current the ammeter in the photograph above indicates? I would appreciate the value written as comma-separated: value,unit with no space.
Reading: 1,A
